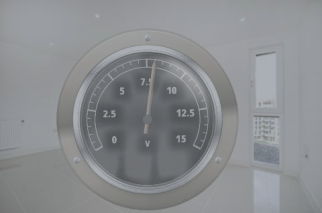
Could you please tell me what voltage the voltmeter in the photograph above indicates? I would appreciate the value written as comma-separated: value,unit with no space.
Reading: 8,V
